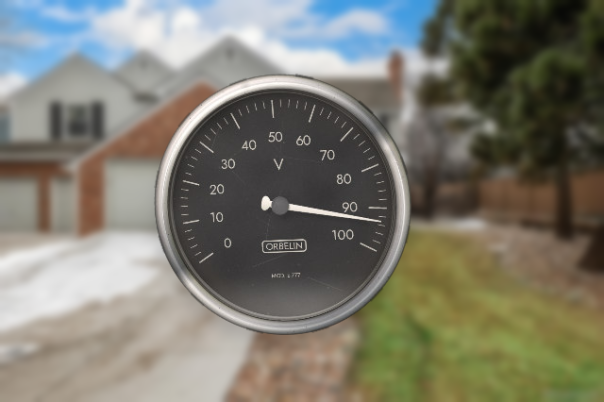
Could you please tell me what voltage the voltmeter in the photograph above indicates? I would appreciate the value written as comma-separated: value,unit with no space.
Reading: 93,V
